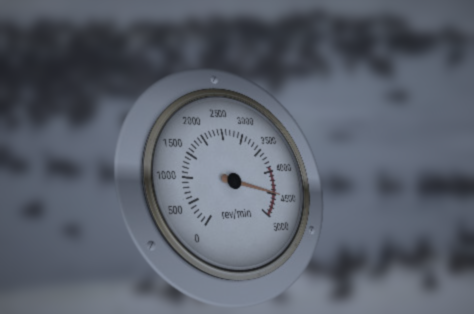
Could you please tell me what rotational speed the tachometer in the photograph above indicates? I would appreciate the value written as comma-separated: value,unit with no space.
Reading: 4500,rpm
